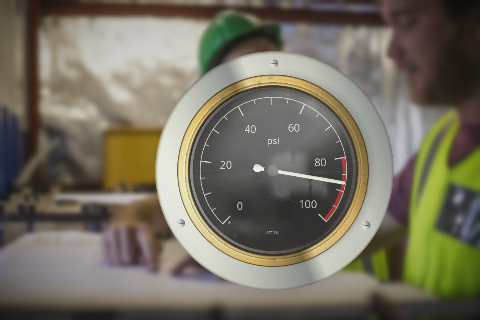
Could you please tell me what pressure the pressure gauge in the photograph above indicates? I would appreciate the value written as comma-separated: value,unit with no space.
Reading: 87.5,psi
